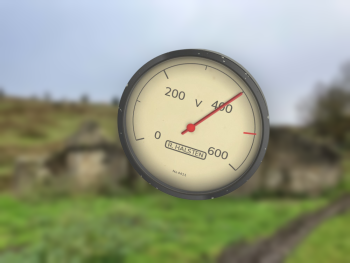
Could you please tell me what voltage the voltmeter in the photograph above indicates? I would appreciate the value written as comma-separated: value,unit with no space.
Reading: 400,V
